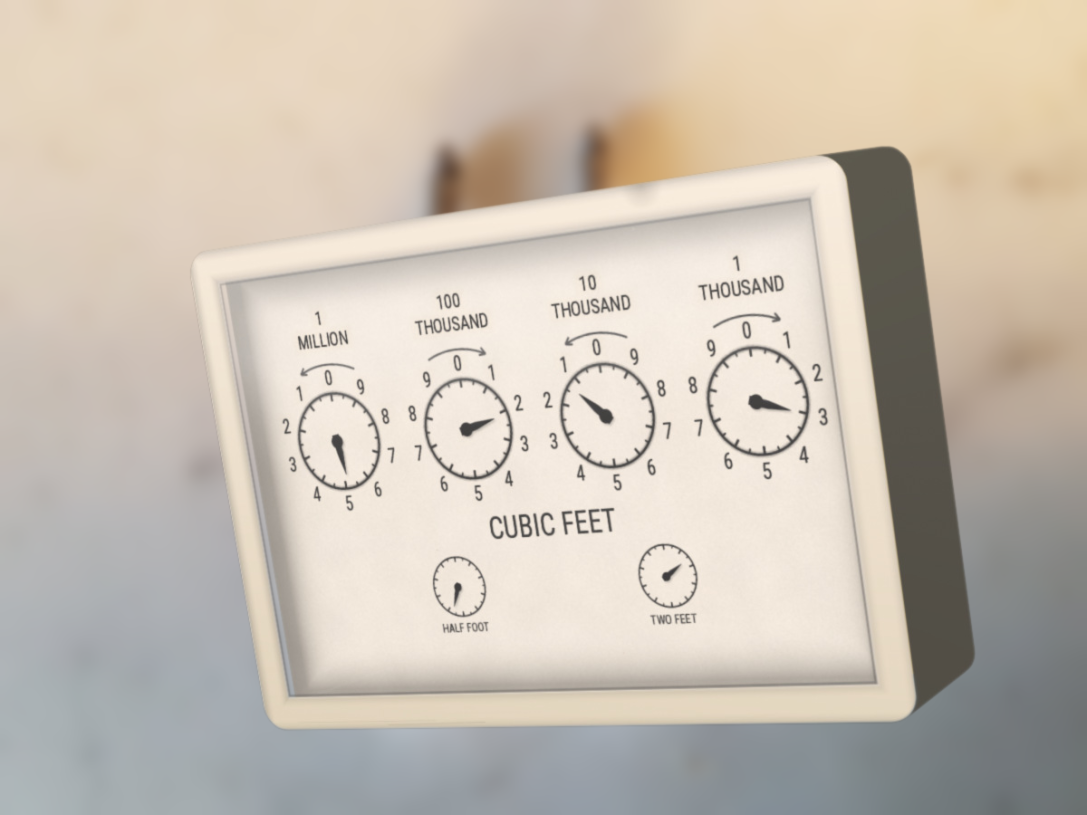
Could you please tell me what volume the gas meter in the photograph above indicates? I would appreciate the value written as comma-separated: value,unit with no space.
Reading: 521300,ft³
